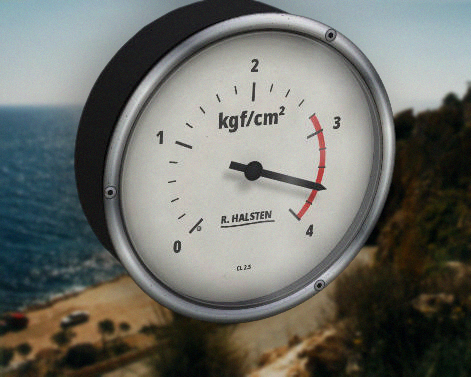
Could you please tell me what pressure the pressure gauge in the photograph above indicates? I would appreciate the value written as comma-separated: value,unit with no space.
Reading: 3.6,kg/cm²
